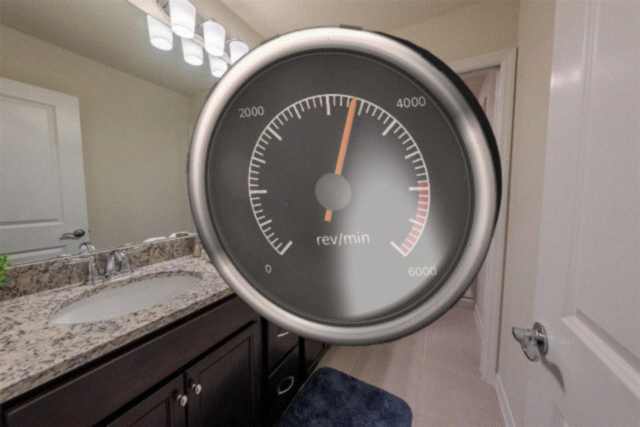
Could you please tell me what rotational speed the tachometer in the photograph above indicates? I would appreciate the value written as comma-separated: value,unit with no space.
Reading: 3400,rpm
